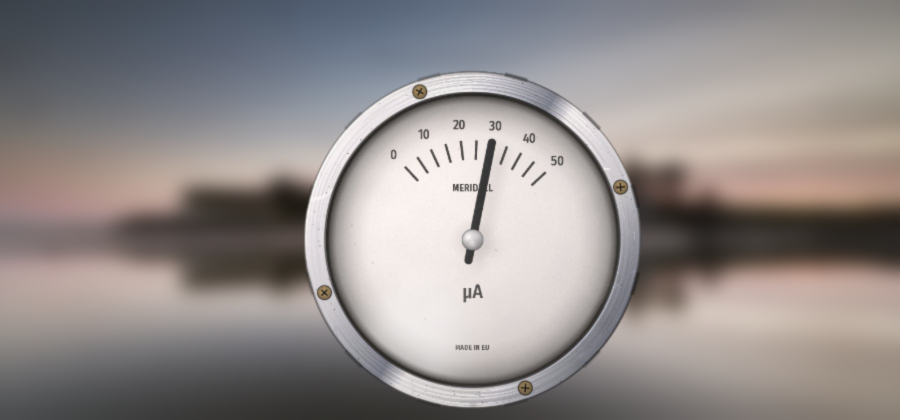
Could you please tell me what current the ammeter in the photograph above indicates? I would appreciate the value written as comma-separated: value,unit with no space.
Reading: 30,µA
